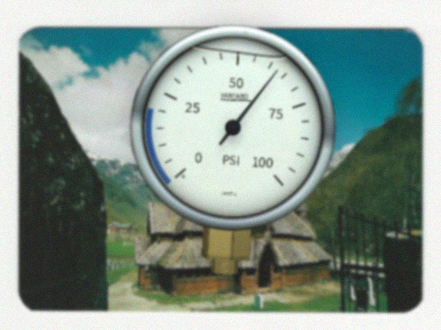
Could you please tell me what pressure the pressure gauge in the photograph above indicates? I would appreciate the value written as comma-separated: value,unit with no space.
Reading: 62.5,psi
